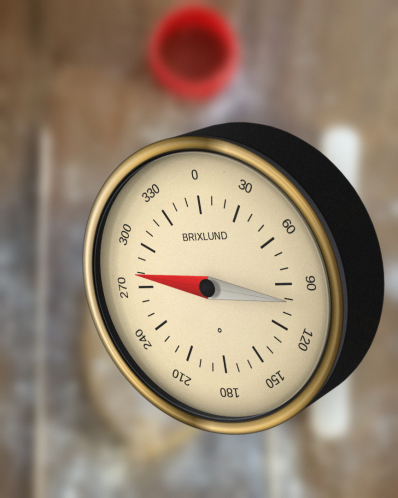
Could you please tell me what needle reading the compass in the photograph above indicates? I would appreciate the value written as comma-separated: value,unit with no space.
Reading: 280,°
